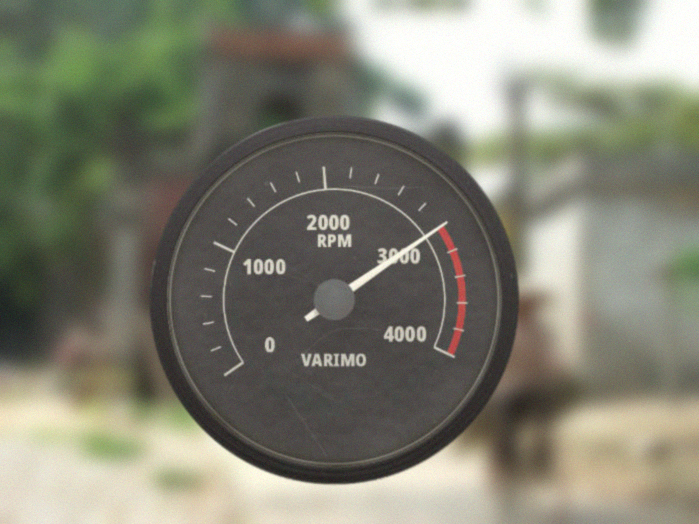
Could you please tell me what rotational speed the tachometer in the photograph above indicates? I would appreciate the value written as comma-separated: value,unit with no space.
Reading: 3000,rpm
